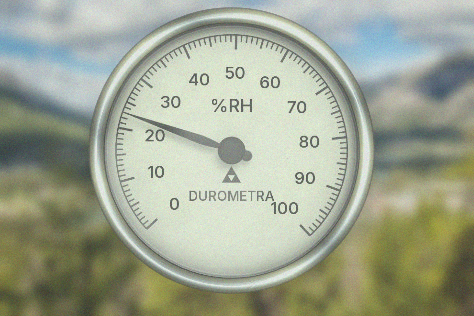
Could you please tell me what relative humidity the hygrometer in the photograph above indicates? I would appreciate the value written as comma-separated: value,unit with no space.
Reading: 23,%
